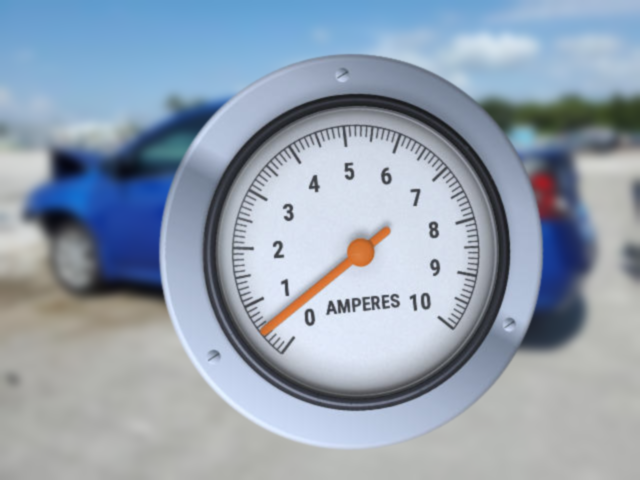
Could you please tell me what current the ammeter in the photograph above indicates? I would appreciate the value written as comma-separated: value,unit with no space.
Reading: 0.5,A
